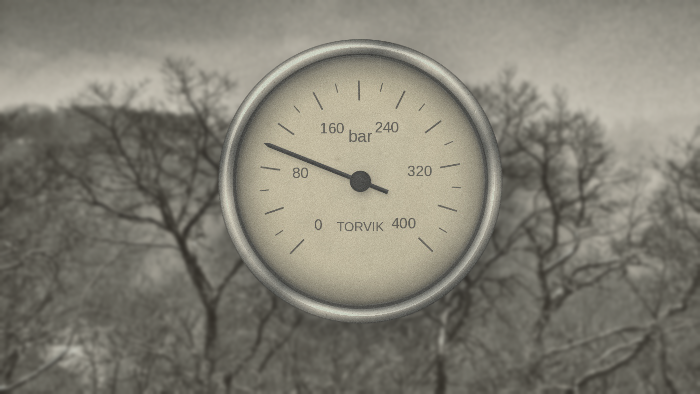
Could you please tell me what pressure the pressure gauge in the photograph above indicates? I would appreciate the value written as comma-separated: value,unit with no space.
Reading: 100,bar
